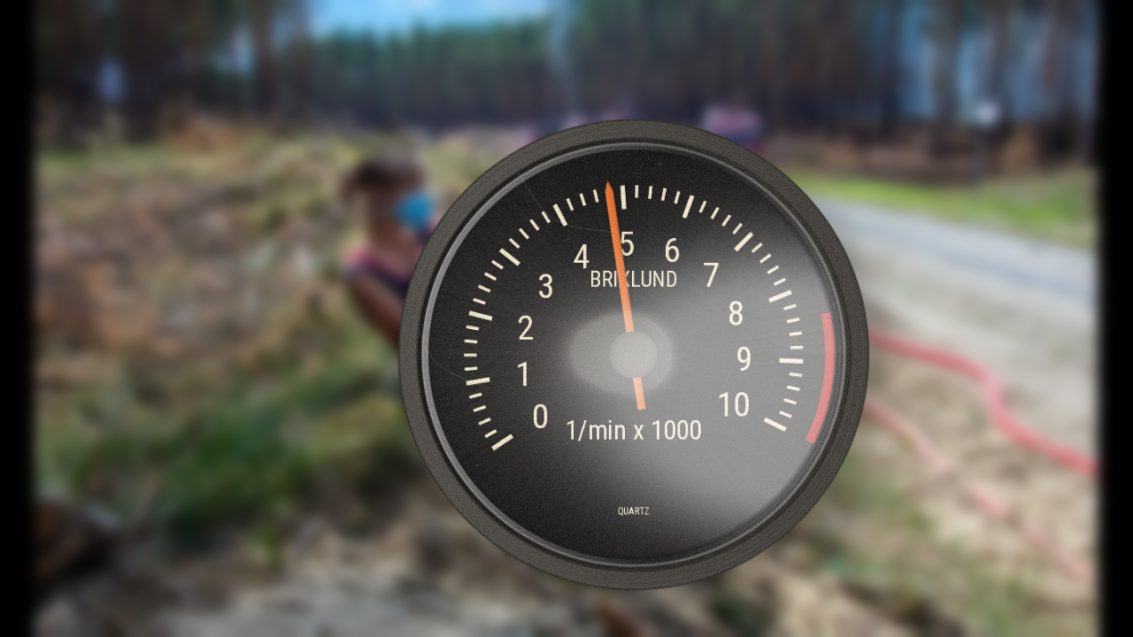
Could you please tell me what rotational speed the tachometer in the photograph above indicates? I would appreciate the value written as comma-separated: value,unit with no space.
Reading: 4800,rpm
